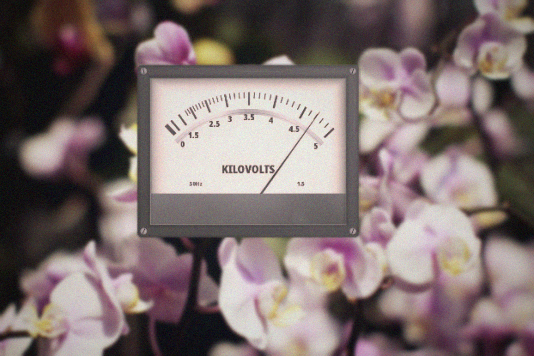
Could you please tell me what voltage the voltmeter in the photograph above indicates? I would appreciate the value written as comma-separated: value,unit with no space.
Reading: 4.7,kV
